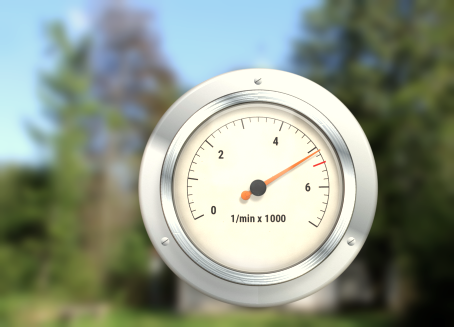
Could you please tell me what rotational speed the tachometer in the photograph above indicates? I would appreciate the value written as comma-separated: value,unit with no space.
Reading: 5100,rpm
